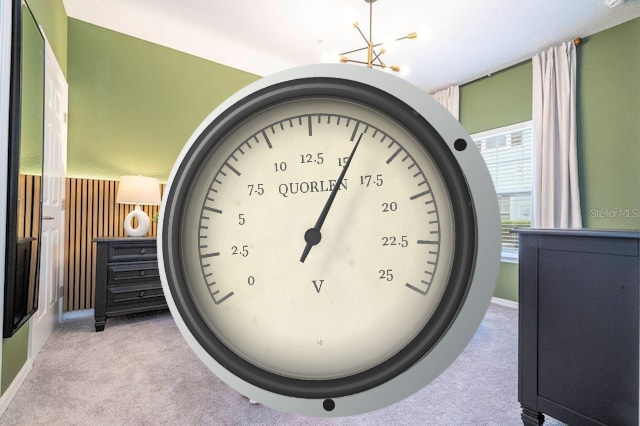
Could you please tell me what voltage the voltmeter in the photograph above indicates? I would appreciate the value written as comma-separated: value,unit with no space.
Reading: 15.5,V
